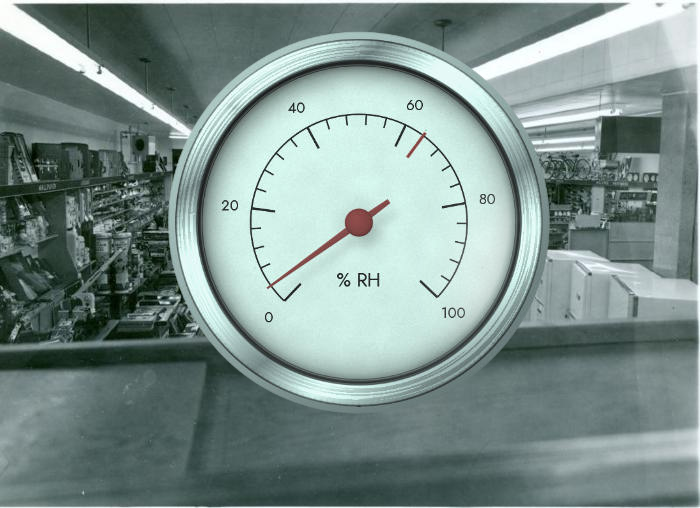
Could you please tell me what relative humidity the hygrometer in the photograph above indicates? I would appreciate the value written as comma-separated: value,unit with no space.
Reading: 4,%
